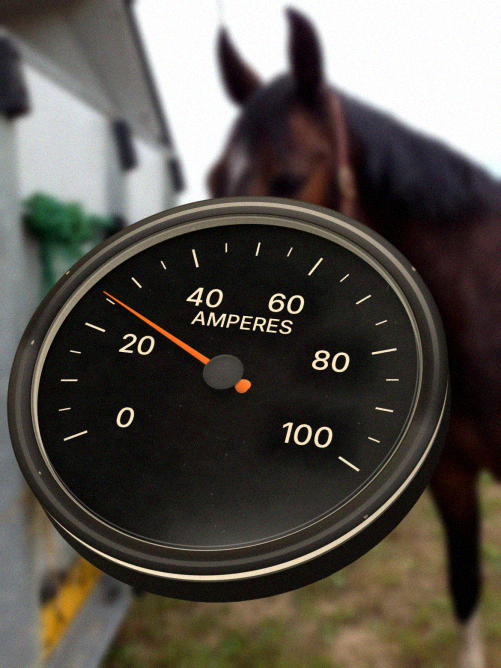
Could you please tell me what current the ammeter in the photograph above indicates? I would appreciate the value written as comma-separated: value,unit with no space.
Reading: 25,A
